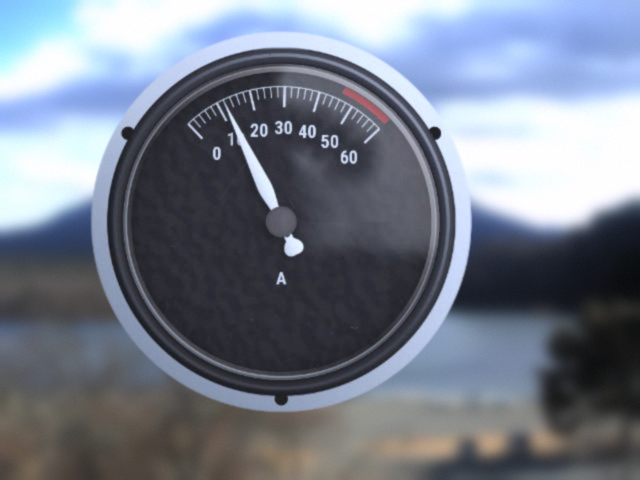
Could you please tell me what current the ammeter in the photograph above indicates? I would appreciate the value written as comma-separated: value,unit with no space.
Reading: 12,A
